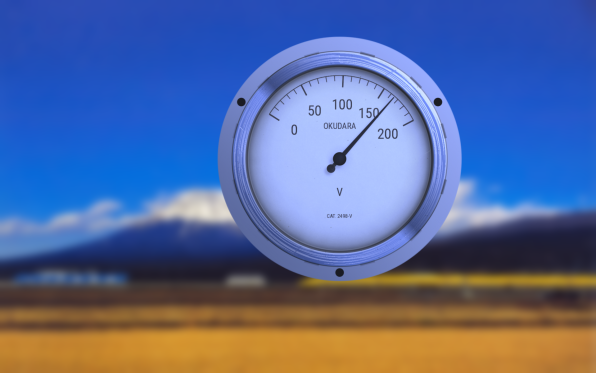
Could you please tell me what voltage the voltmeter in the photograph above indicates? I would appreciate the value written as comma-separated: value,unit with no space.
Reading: 165,V
